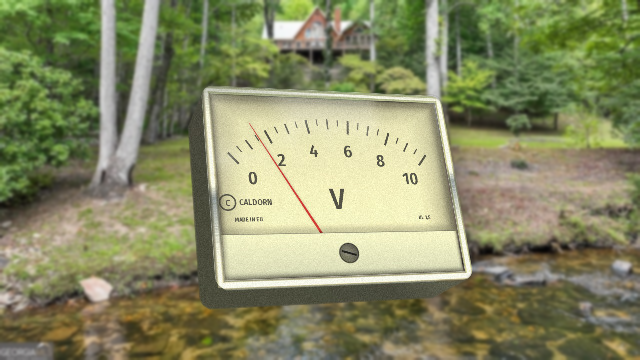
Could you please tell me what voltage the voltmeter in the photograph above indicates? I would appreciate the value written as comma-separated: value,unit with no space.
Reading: 1.5,V
